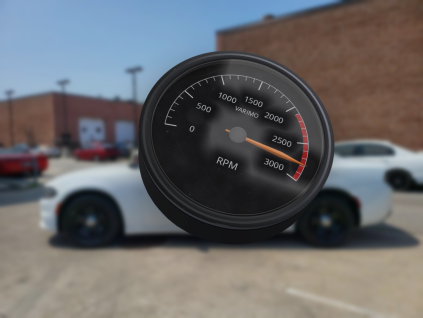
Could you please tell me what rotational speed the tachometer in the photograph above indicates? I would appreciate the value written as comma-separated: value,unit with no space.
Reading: 2800,rpm
